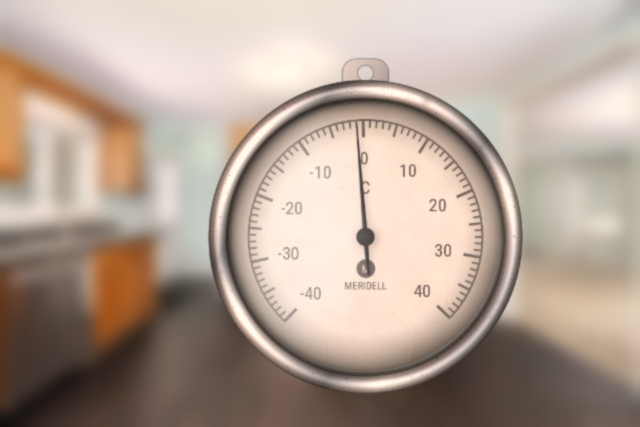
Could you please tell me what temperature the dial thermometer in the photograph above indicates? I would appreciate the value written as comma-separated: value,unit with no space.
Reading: -1,°C
